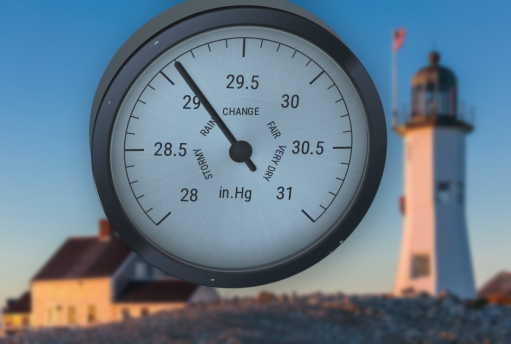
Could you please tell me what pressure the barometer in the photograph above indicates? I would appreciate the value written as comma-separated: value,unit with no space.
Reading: 29.1,inHg
